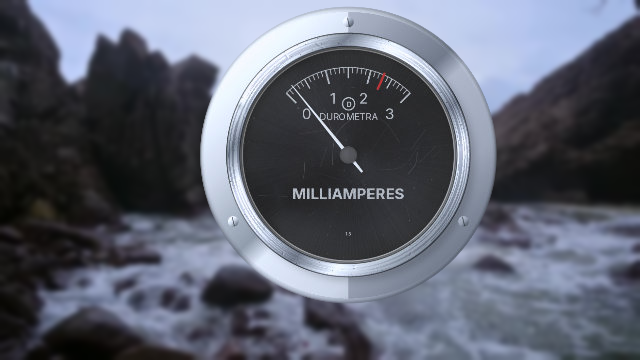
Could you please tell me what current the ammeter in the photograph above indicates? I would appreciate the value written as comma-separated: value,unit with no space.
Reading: 0.2,mA
